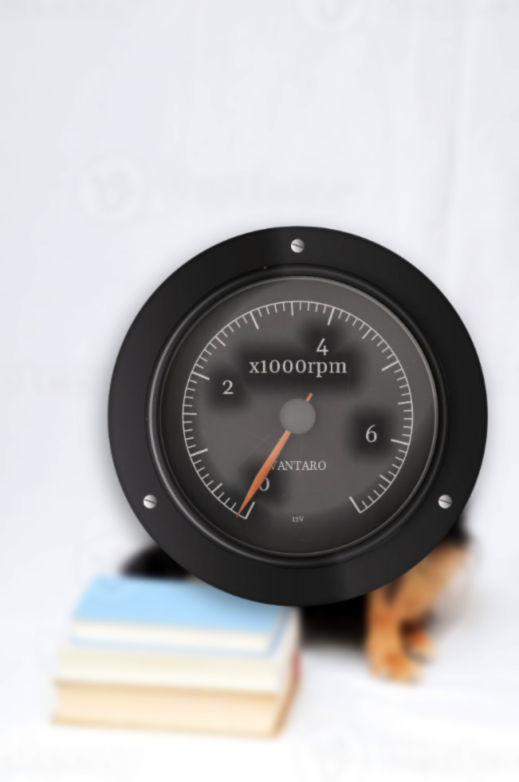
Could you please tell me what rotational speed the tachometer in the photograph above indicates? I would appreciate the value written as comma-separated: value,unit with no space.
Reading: 100,rpm
